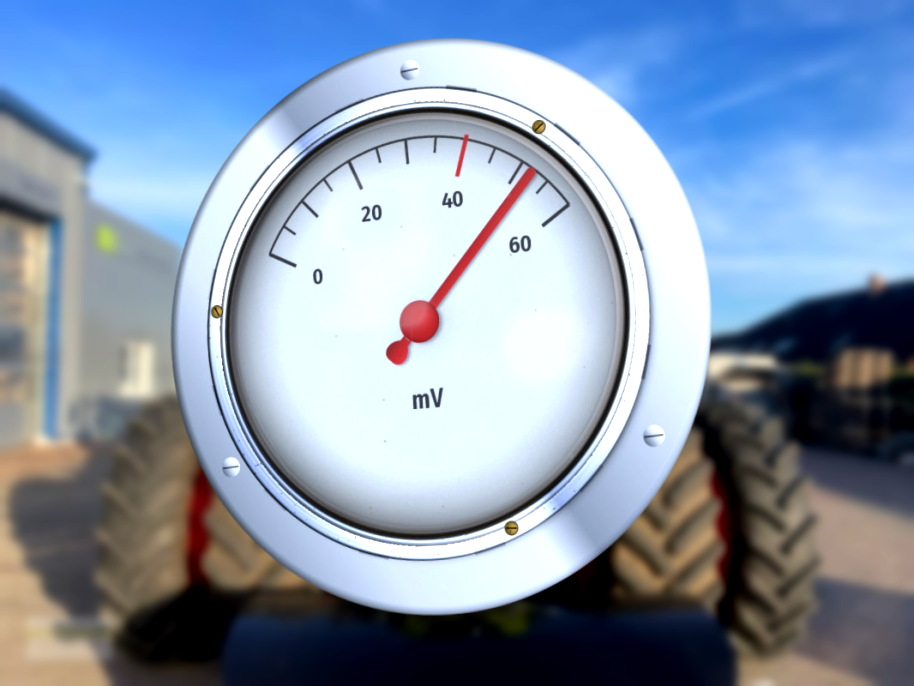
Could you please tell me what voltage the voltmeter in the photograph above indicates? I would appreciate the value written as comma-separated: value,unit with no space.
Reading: 52.5,mV
